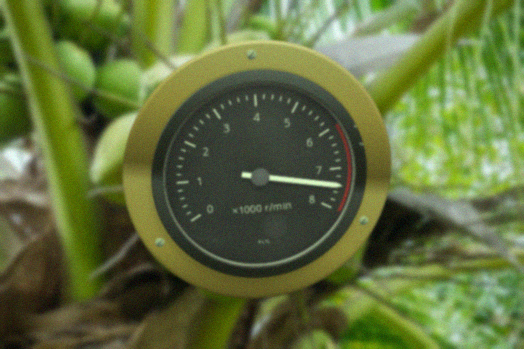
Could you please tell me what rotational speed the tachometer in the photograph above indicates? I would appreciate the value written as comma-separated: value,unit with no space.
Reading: 7400,rpm
